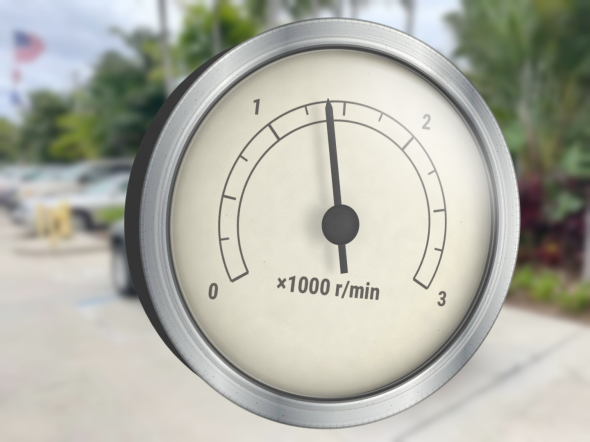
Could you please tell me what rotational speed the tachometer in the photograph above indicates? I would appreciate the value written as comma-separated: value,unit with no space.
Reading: 1375,rpm
